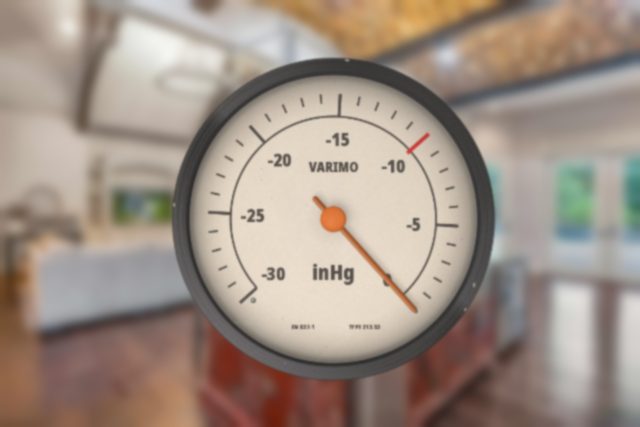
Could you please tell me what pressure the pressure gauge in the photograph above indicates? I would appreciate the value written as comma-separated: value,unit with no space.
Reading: 0,inHg
